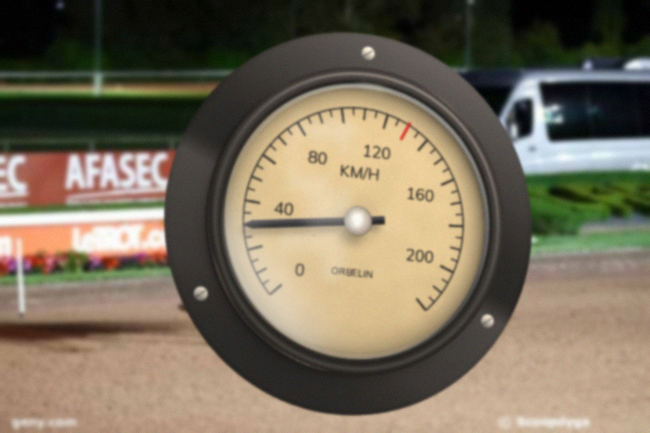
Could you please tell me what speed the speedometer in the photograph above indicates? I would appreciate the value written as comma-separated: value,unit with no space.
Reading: 30,km/h
